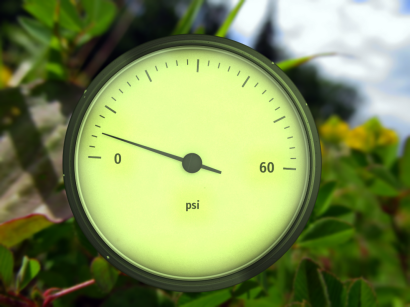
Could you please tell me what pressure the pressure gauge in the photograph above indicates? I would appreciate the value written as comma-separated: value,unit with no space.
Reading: 5,psi
